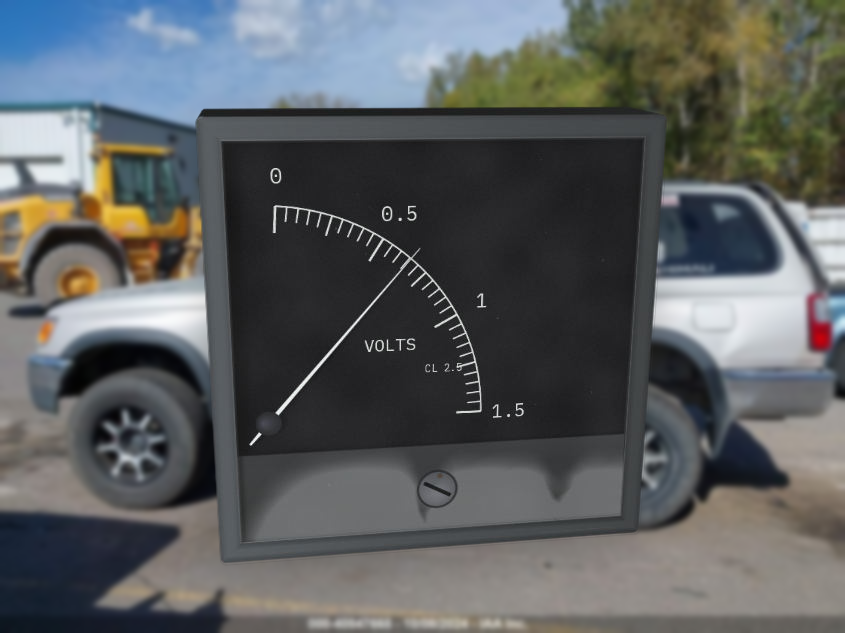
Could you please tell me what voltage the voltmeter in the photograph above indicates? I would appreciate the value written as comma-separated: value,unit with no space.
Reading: 0.65,V
